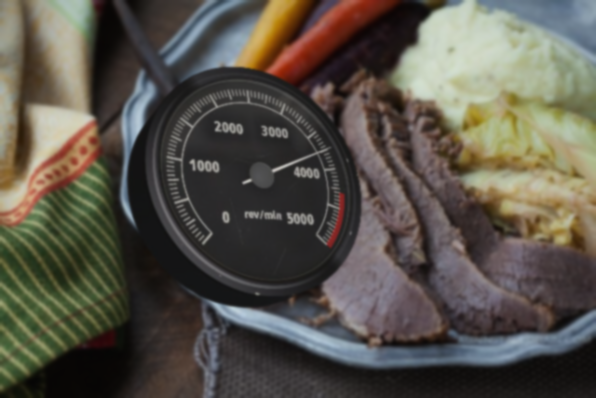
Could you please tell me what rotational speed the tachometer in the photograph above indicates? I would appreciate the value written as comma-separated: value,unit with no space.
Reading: 3750,rpm
